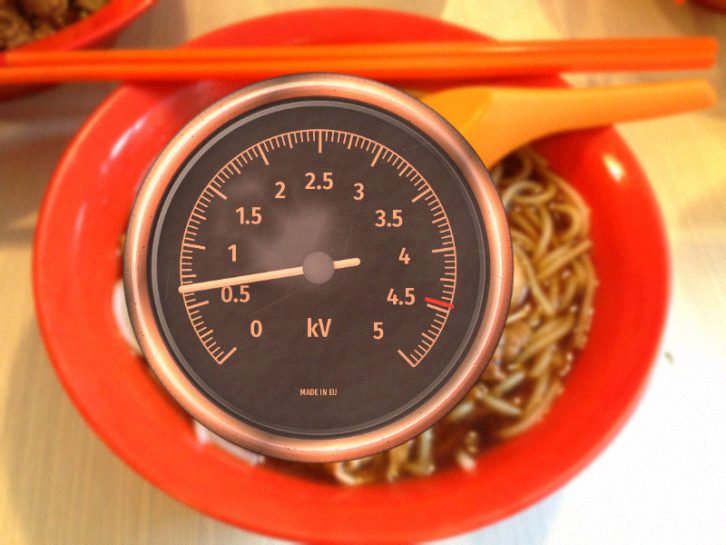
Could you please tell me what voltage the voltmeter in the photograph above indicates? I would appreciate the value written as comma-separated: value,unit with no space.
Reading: 0.65,kV
